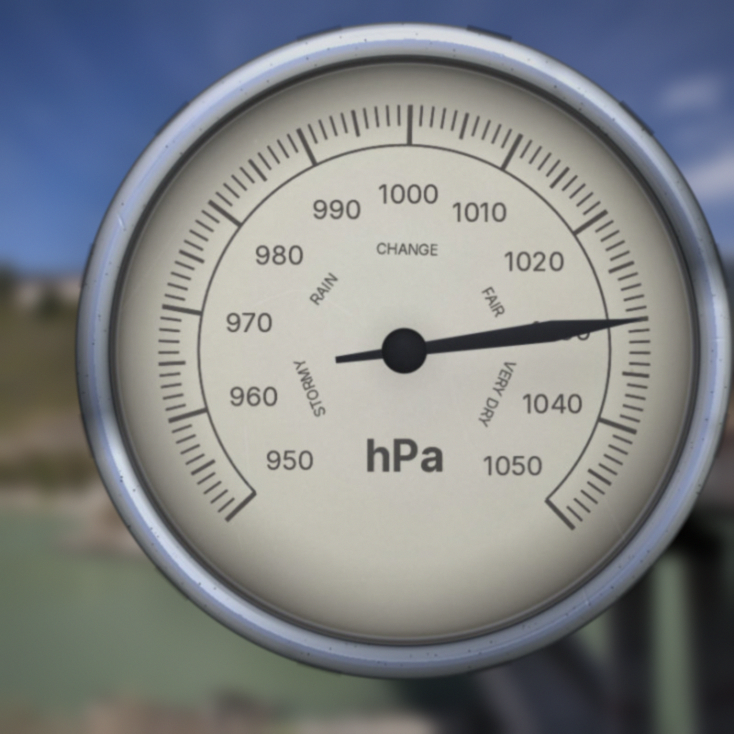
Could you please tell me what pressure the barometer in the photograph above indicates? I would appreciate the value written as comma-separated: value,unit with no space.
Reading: 1030,hPa
